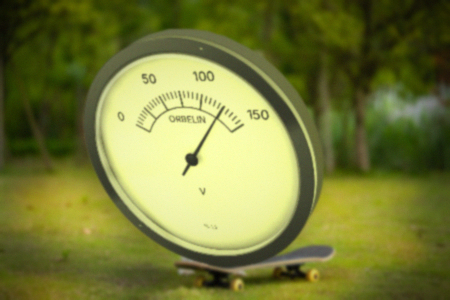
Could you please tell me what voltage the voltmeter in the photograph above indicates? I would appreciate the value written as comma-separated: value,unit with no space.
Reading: 125,V
